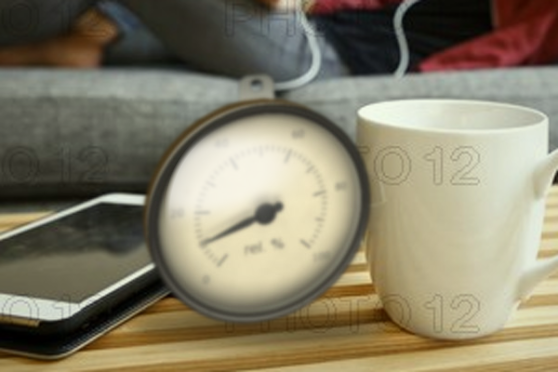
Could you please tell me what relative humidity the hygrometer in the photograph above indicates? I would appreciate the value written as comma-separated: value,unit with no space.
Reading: 10,%
